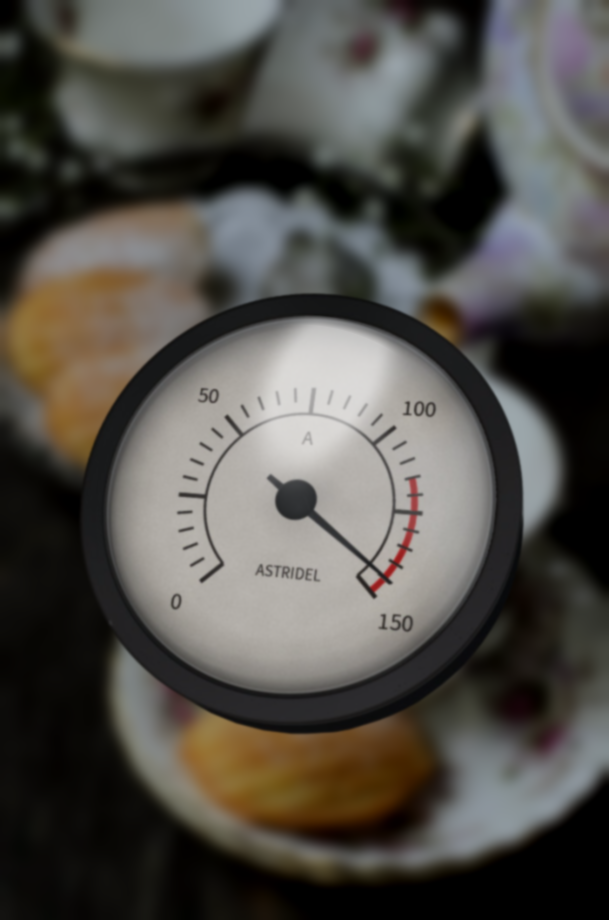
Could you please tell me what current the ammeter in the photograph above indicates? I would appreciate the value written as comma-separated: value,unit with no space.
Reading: 145,A
